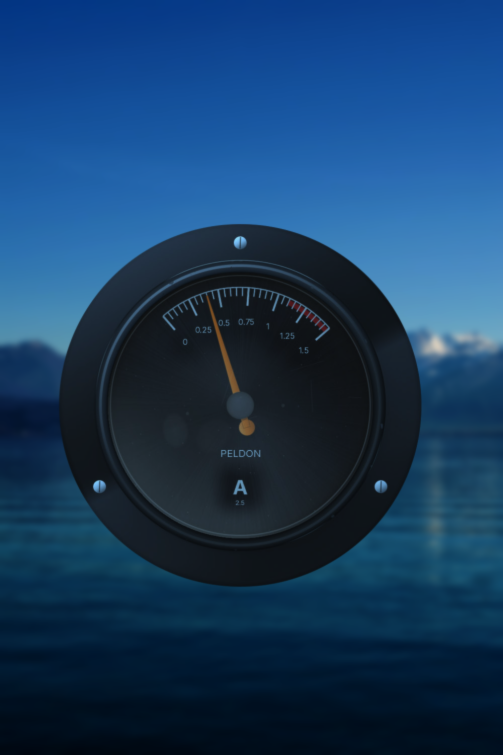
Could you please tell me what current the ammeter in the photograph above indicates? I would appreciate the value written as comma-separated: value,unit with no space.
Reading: 0.4,A
